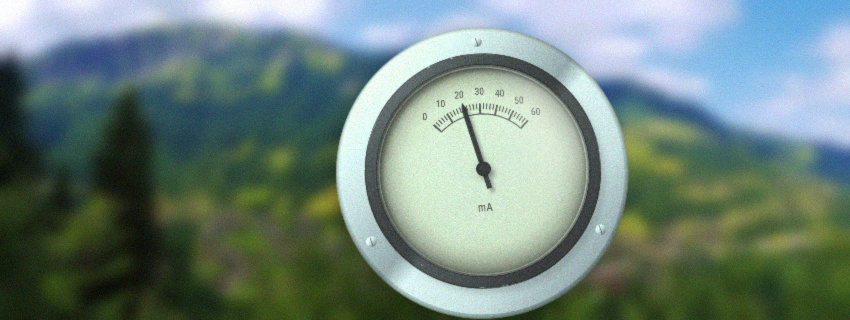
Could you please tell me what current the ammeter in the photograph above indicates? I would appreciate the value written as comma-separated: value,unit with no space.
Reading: 20,mA
